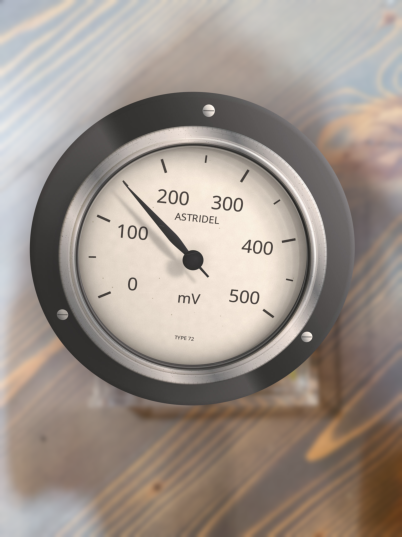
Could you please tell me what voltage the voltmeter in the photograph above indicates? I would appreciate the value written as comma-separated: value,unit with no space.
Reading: 150,mV
